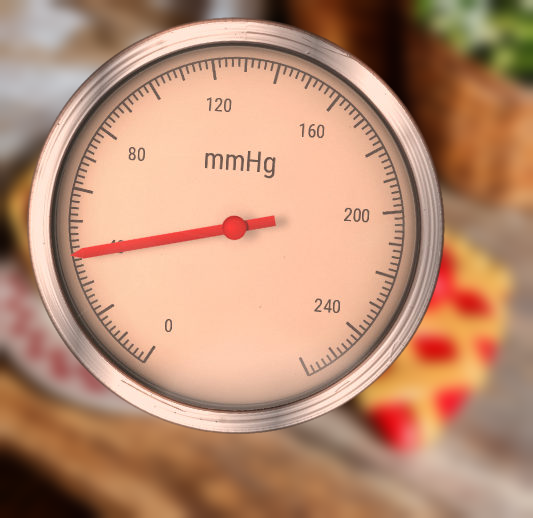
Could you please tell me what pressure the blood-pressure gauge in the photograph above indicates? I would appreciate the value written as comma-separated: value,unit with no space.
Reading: 40,mmHg
